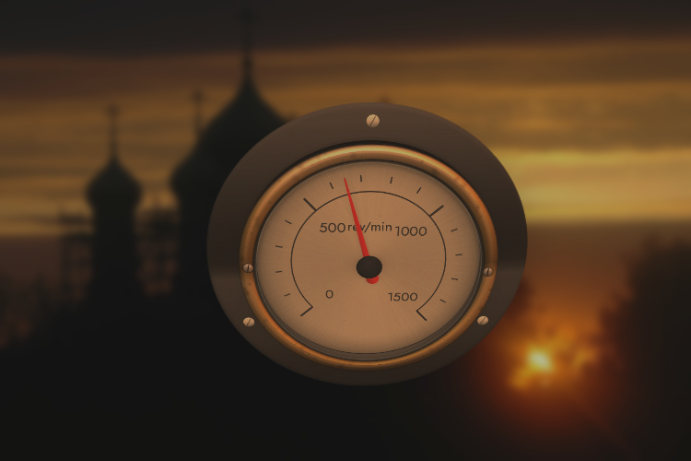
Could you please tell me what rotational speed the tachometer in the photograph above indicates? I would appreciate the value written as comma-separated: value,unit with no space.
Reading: 650,rpm
